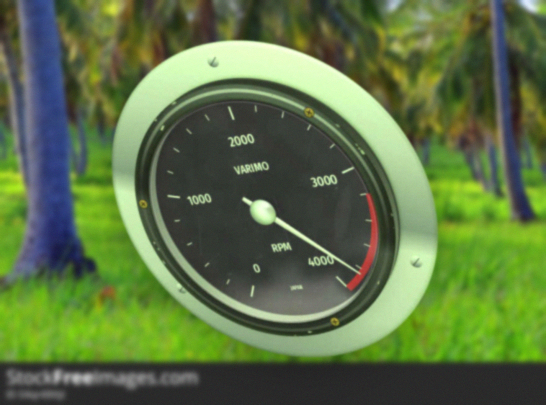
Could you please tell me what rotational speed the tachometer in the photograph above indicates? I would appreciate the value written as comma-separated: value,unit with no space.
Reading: 3800,rpm
